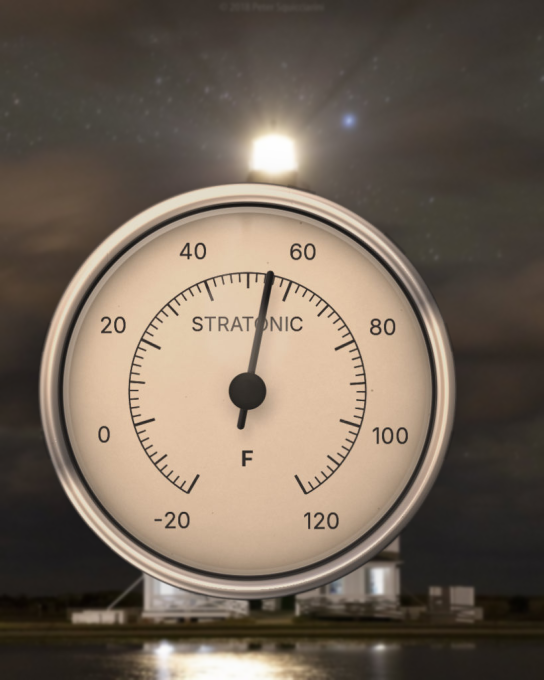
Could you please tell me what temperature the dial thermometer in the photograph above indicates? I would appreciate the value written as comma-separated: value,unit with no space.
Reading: 55,°F
